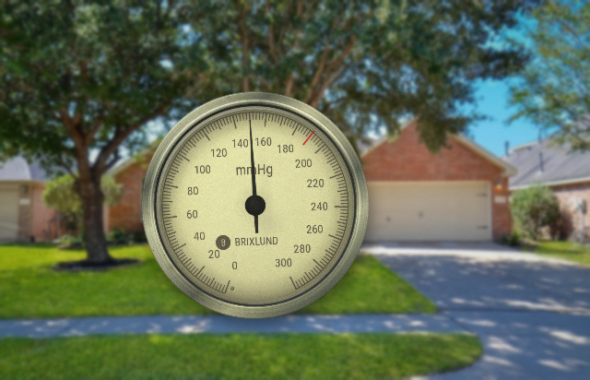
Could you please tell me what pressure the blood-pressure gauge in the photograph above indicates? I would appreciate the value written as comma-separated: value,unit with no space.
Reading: 150,mmHg
